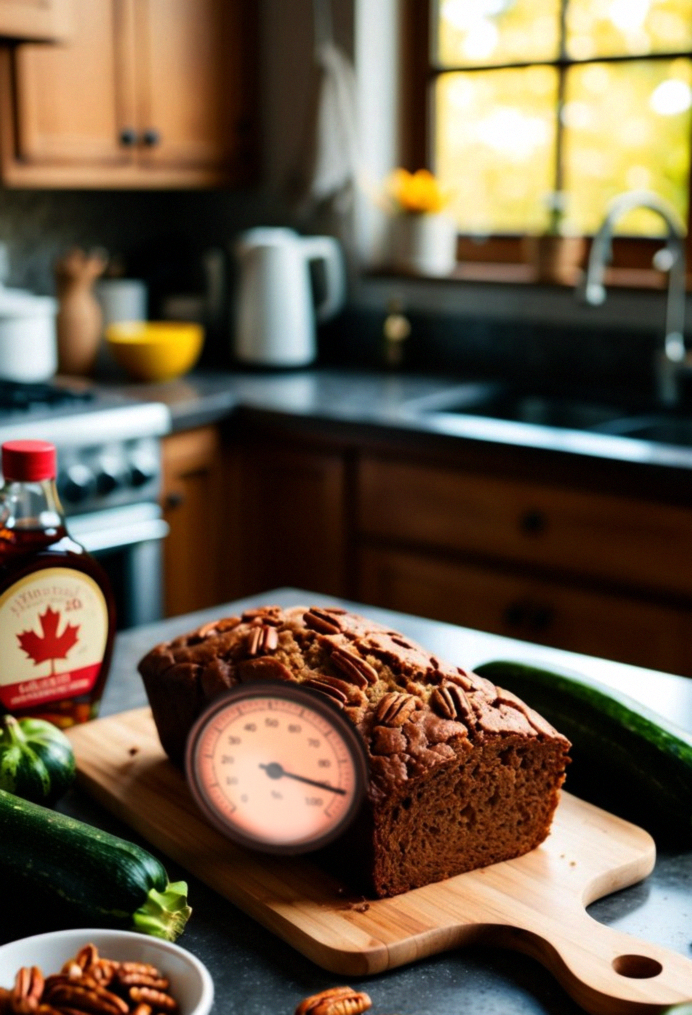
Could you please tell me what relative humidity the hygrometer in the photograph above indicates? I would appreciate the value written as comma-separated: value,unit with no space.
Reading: 90,%
